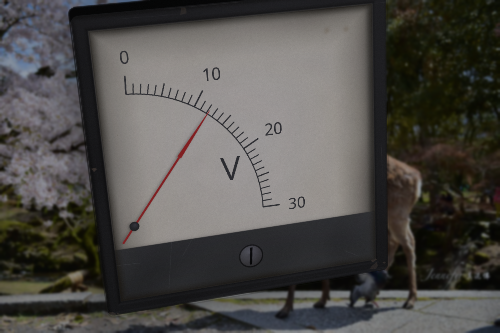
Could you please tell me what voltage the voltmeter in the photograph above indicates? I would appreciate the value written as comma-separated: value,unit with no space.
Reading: 12,V
